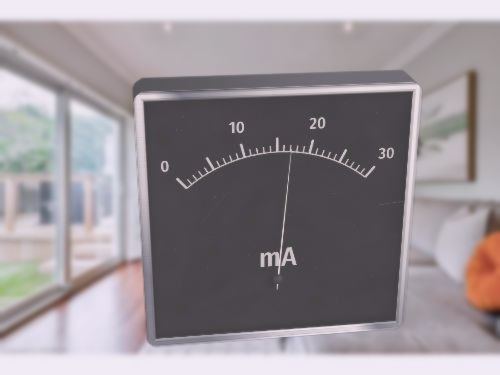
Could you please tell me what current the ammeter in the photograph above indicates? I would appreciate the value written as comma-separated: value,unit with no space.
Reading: 17,mA
